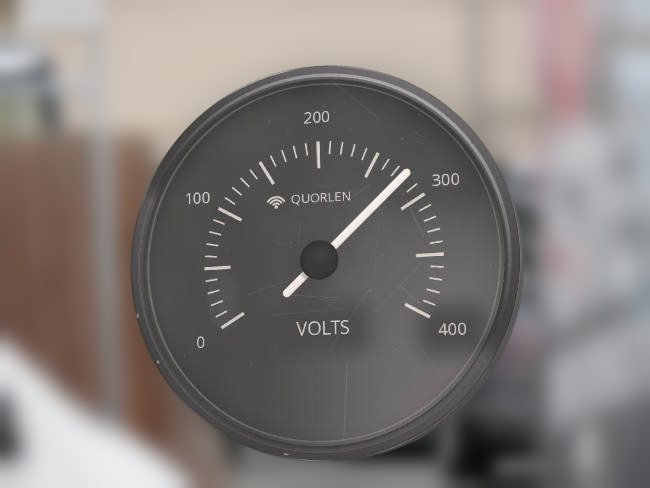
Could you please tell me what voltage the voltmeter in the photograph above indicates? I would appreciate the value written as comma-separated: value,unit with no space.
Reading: 280,V
